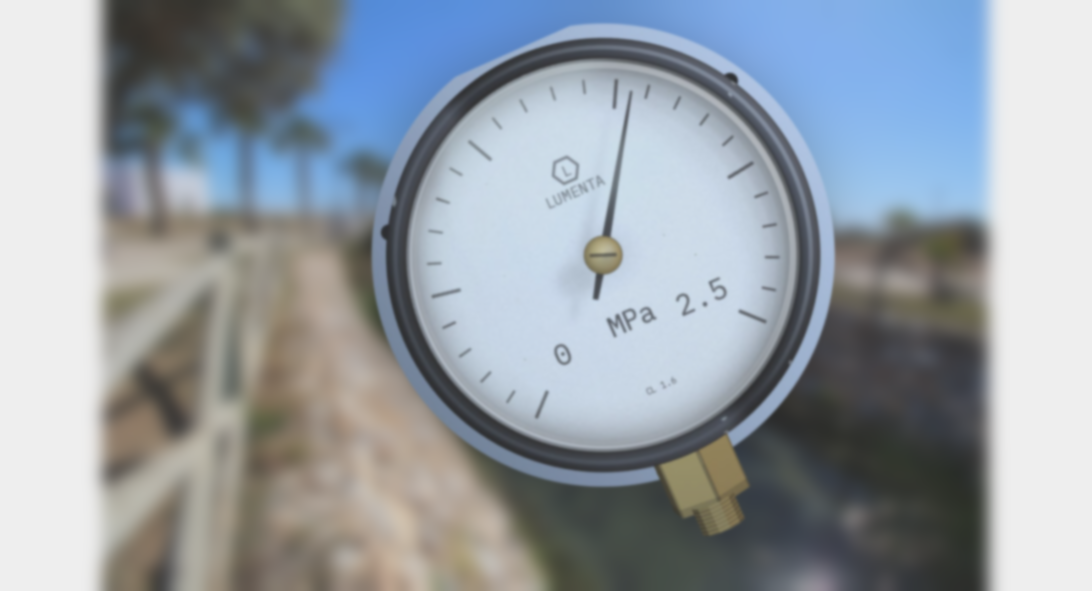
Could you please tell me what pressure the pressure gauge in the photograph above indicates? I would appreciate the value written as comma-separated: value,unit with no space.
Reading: 1.55,MPa
